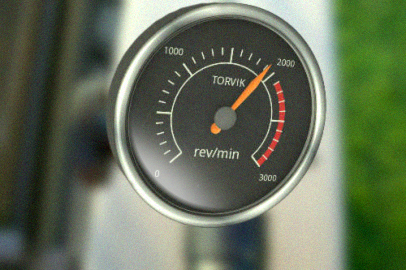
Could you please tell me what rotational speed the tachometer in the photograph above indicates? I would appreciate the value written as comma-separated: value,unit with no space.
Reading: 1900,rpm
